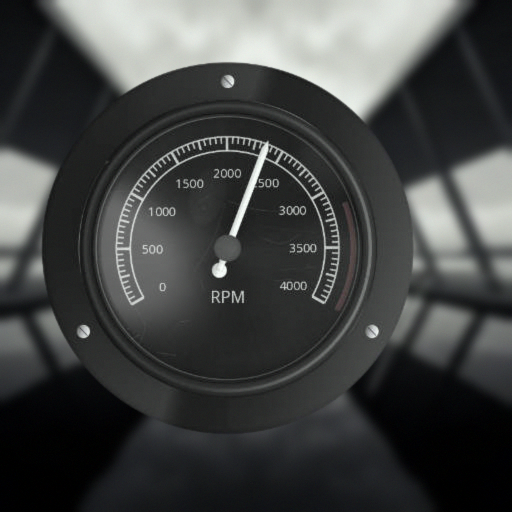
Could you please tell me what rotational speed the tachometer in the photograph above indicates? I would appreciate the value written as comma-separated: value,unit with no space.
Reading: 2350,rpm
